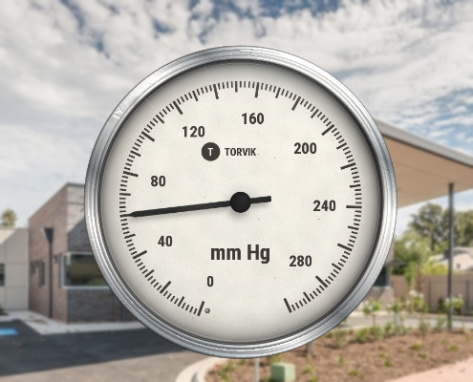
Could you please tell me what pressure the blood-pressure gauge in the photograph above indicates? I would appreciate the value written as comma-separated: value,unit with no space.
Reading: 60,mmHg
